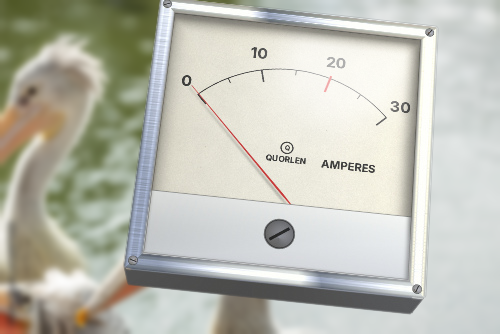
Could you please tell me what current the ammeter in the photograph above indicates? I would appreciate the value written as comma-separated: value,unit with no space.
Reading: 0,A
